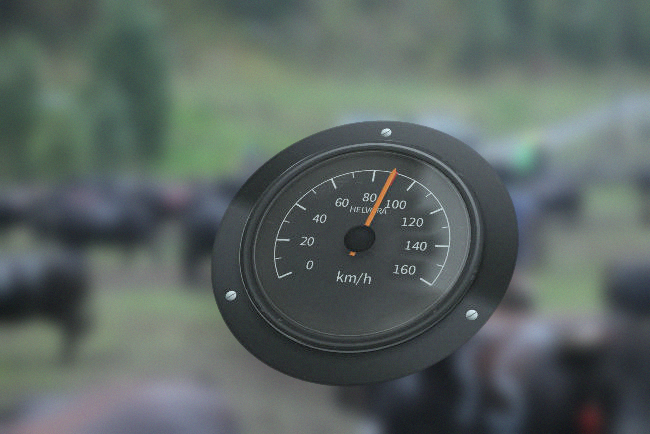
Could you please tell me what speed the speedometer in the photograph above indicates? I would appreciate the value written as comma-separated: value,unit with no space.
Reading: 90,km/h
